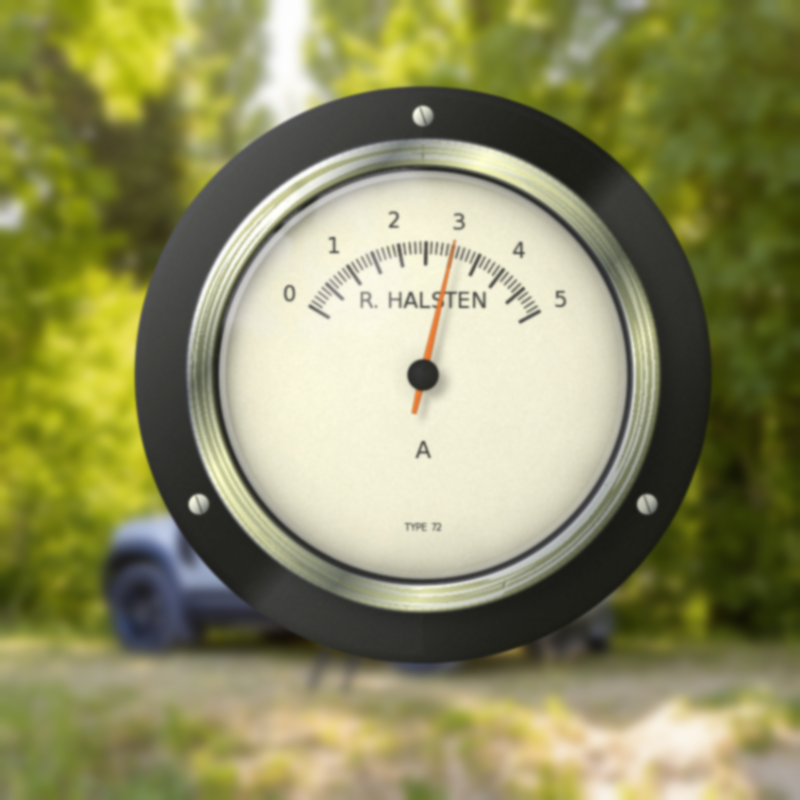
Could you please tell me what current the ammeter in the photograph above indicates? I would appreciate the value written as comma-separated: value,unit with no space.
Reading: 3,A
